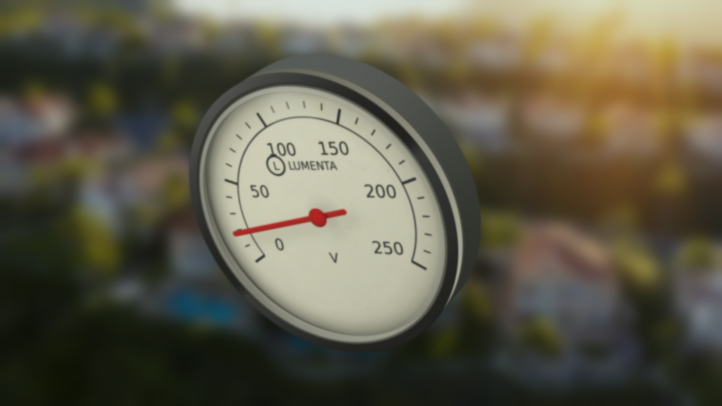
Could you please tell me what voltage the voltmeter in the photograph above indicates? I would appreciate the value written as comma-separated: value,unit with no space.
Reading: 20,V
